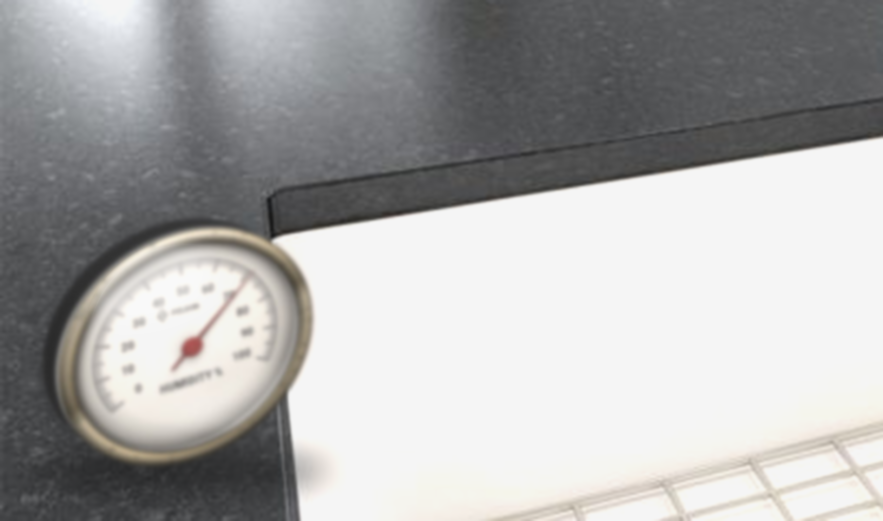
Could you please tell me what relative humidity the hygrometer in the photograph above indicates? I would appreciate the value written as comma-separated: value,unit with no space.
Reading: 70,%
